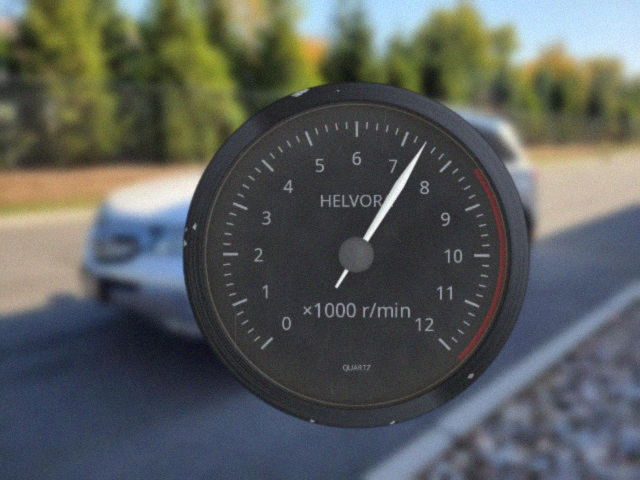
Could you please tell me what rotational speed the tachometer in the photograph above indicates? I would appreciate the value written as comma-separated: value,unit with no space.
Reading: 7400,rpm
